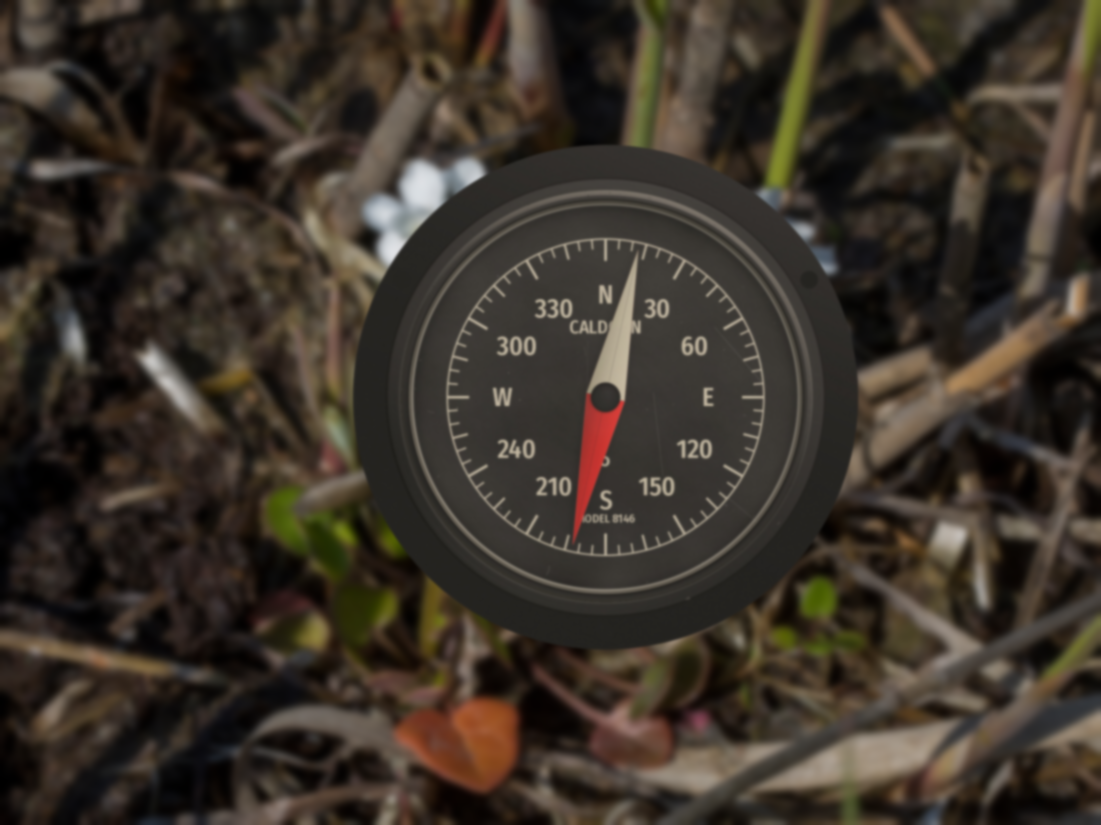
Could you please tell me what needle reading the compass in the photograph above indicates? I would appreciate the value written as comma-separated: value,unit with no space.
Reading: 192.5,°
